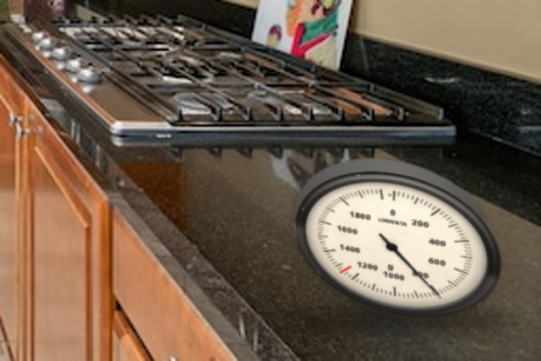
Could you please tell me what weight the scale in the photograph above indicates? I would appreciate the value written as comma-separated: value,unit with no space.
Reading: 800,g
